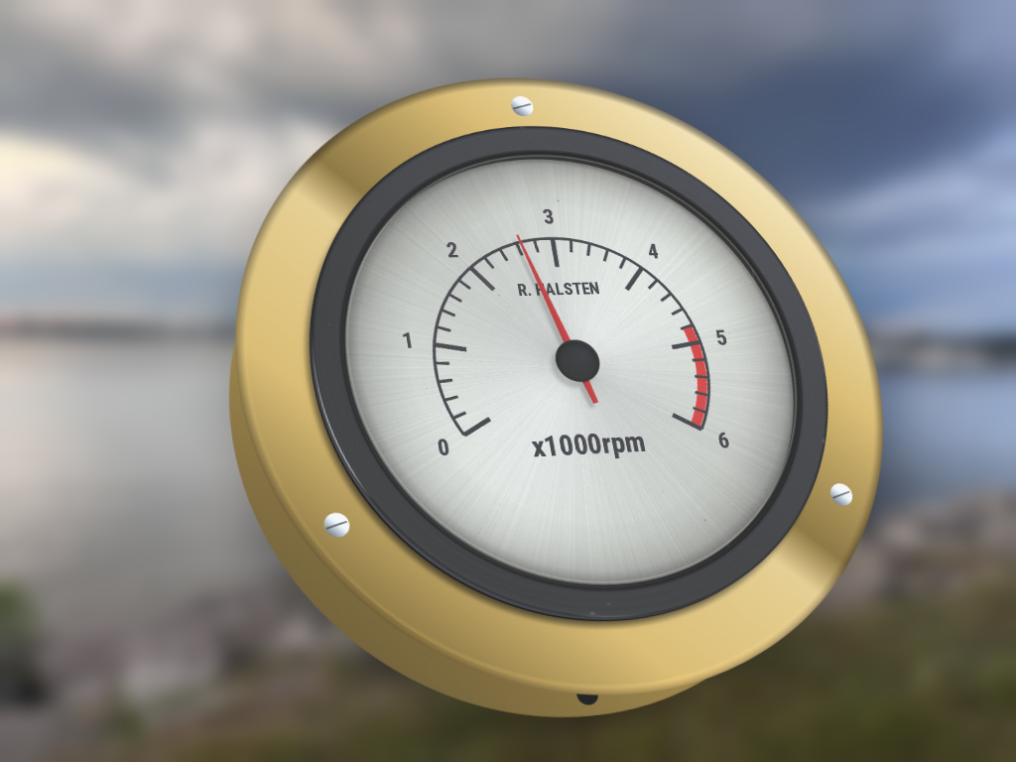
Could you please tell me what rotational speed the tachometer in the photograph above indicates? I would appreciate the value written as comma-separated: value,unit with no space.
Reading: 2600,rpm
